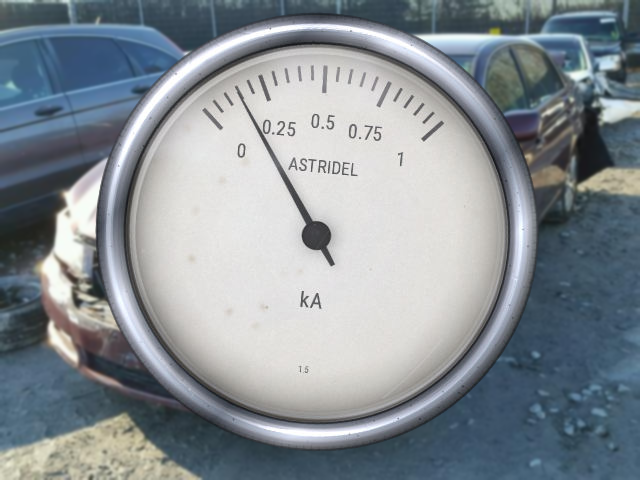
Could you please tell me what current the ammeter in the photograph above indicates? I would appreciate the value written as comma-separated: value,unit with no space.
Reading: 0.15,kA
